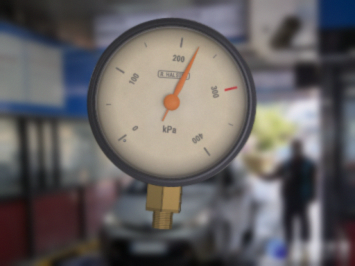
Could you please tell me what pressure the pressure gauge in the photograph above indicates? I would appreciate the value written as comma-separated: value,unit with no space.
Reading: 225,kPa
